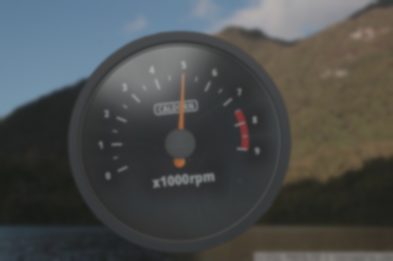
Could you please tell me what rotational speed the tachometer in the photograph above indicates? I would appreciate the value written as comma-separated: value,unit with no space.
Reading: 5000,rpm
